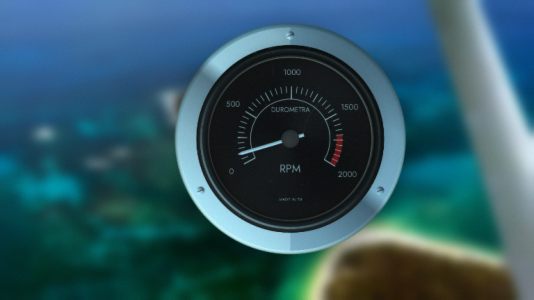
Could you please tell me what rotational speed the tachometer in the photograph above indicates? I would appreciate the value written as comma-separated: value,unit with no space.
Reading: 100,rpm
